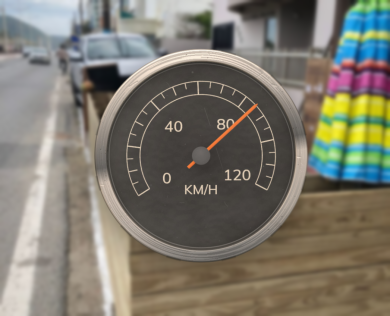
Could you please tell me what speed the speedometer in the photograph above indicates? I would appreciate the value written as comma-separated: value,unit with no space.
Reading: 85,km/h
